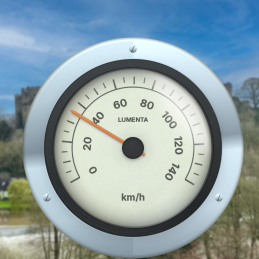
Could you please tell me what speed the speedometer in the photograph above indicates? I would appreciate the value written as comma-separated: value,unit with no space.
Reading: 35,km/h
